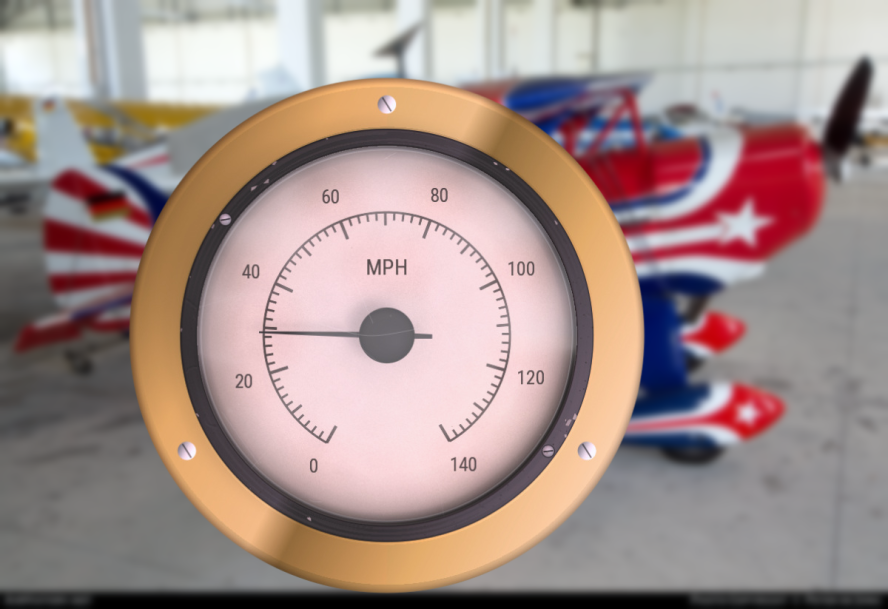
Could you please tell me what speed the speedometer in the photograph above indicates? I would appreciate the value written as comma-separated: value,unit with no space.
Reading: 29,mph
